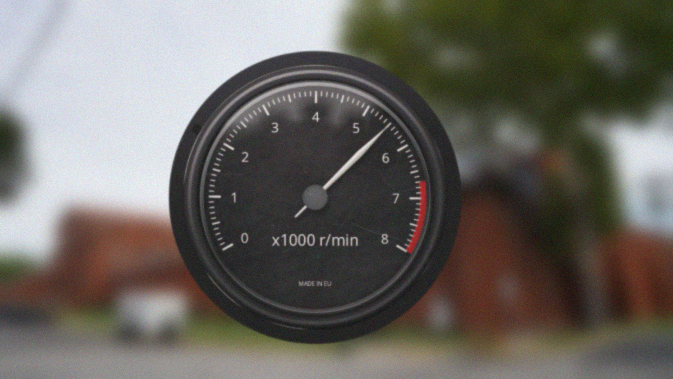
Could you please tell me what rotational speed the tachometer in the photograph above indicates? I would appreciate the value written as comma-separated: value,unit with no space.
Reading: 5500,rpm
